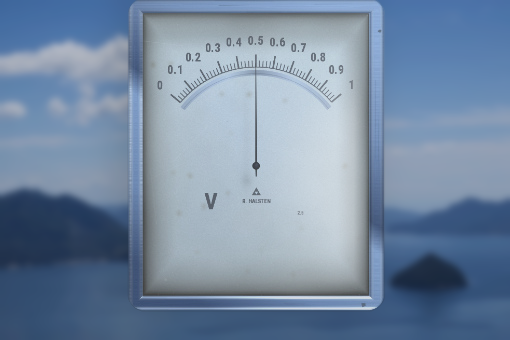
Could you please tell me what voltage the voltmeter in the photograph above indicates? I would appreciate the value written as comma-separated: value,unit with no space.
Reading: 0.5,V
